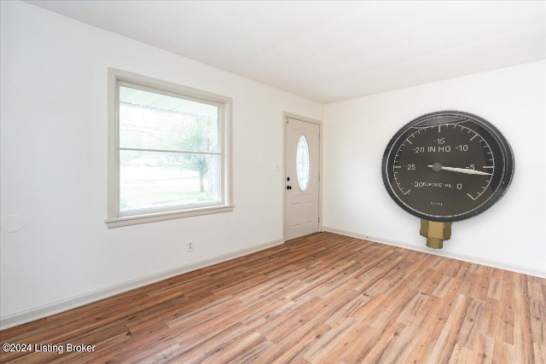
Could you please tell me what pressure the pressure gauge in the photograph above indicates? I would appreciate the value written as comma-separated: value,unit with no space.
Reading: -4,inHg
